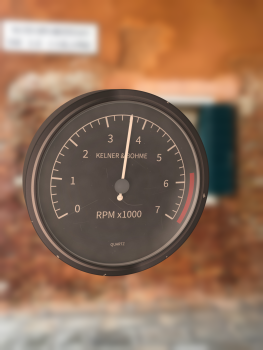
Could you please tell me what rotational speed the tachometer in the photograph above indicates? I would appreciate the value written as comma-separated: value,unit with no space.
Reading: 3600,rpm
